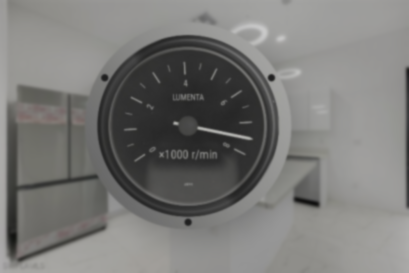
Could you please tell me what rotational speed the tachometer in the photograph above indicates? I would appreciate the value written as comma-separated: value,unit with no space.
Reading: 7500,rpm
